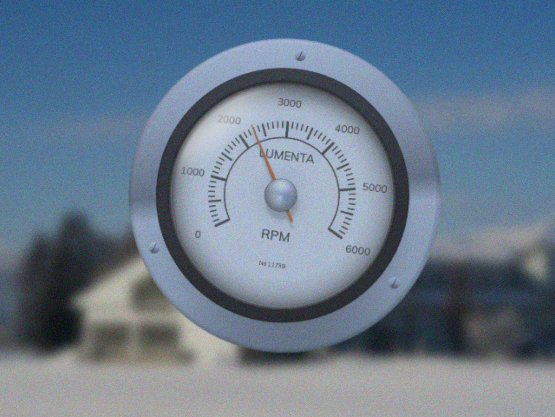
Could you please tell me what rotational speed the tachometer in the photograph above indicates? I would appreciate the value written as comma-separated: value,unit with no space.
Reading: 2300,rpm
